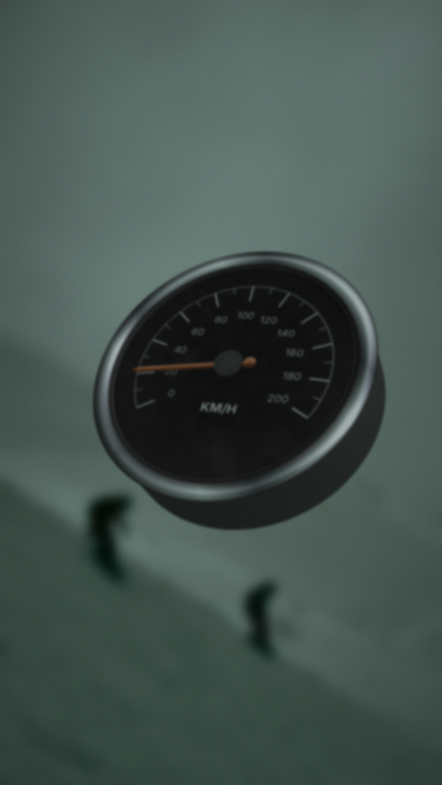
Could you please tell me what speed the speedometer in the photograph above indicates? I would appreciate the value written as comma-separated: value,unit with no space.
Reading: 20,km/h
